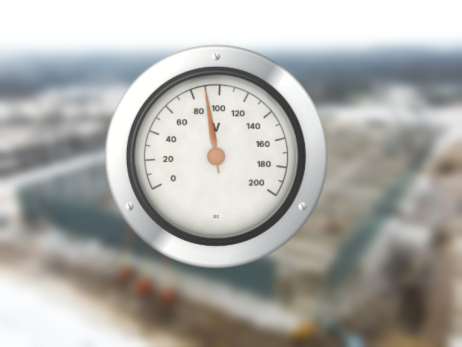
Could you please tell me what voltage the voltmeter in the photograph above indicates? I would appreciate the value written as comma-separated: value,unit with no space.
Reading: 90,V
